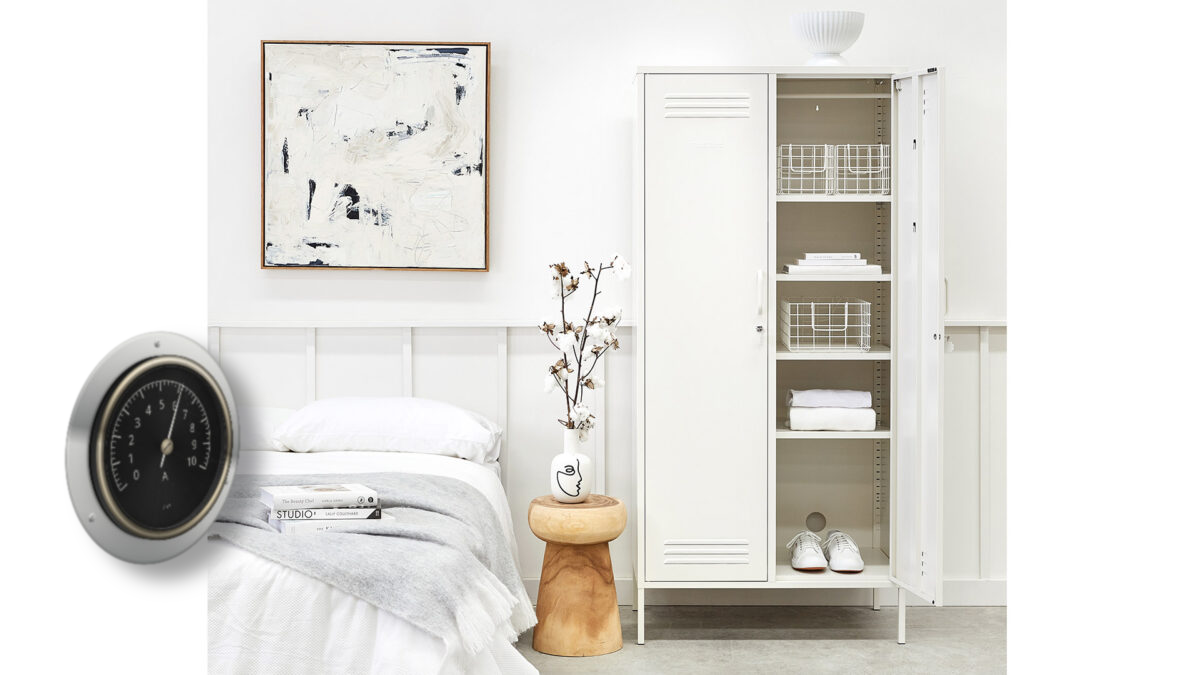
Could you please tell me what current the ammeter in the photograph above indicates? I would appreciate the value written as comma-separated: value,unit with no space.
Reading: 6,A
